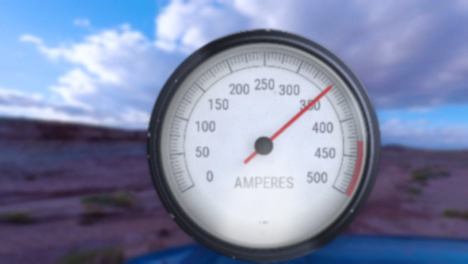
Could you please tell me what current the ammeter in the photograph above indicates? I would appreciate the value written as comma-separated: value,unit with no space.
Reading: 350,A
